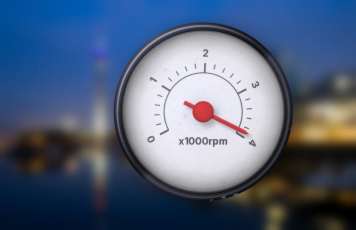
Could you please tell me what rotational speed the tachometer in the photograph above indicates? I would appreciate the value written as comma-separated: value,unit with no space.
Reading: 3900,rpm
